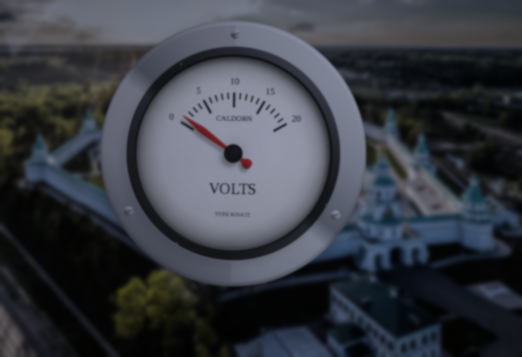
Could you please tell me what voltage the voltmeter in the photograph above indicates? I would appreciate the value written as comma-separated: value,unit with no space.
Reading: 1,V
